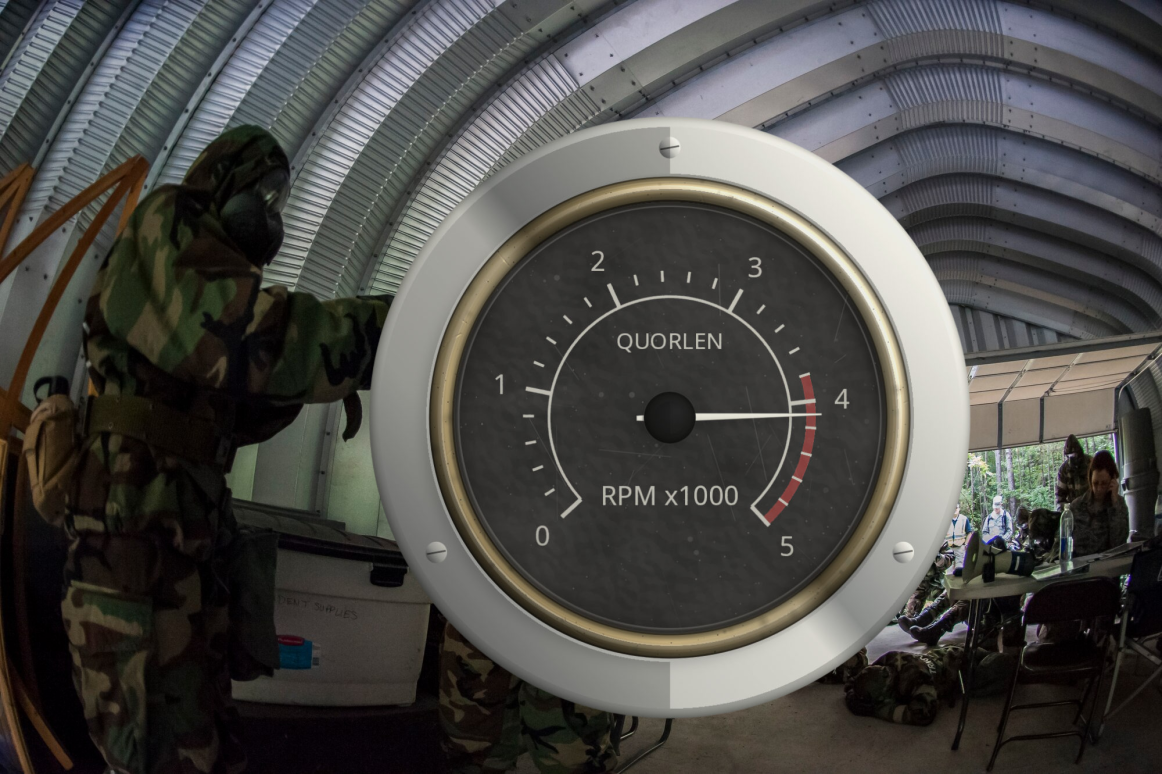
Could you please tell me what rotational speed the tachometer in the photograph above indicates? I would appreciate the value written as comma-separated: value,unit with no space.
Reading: 4100,rpm
